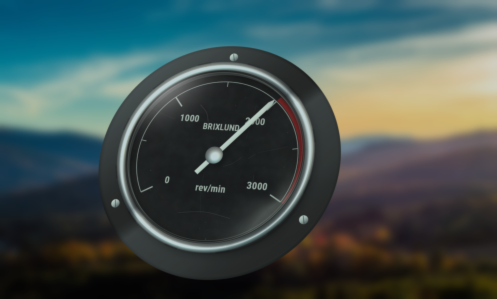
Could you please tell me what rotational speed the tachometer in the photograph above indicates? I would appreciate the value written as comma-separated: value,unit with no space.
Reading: 2000,rpm
